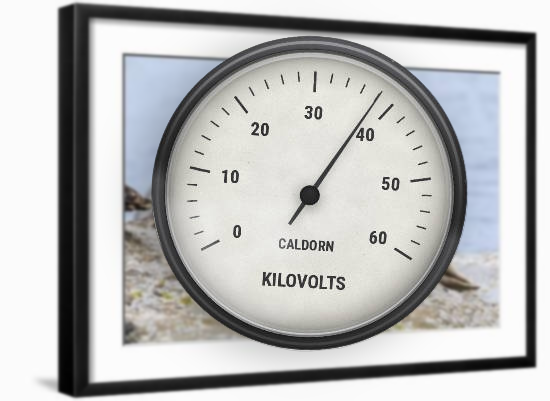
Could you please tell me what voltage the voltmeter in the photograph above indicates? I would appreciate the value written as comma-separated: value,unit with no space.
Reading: 38,kV
